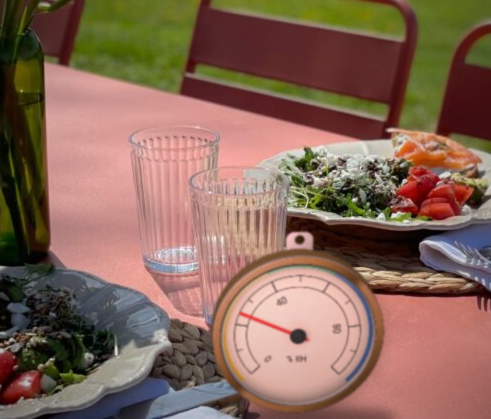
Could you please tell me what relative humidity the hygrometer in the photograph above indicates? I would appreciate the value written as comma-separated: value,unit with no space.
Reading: 25,%
